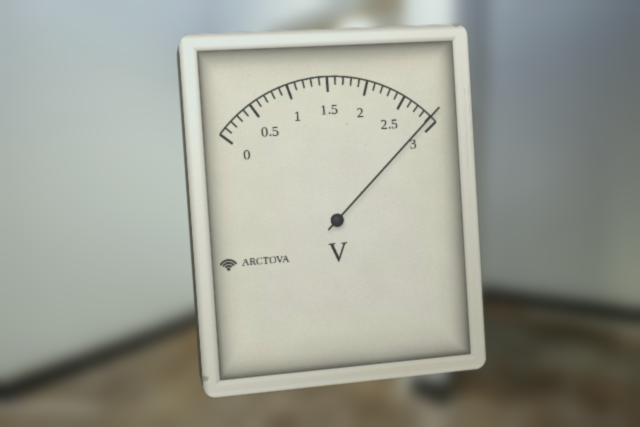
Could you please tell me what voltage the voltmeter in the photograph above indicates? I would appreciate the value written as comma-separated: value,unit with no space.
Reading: 2.9,V
